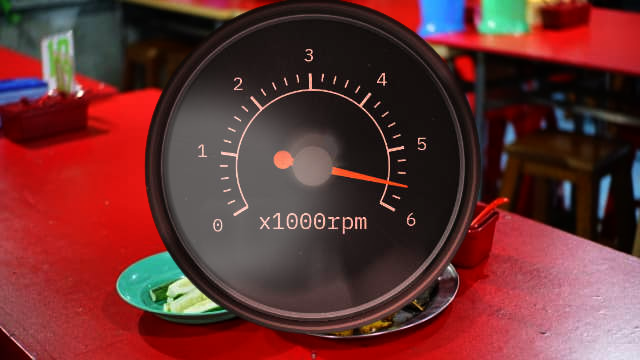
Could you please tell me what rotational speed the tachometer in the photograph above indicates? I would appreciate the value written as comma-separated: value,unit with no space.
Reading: 5600,rpm
